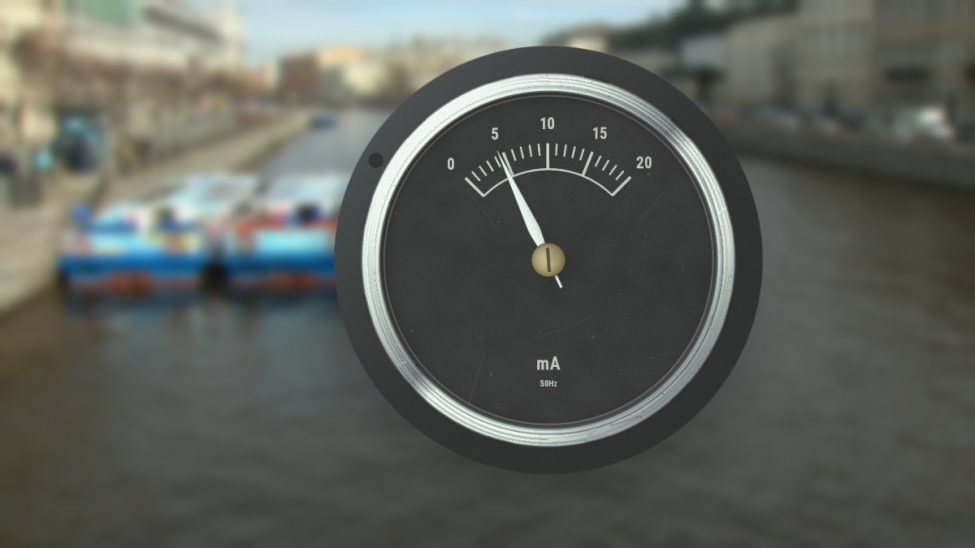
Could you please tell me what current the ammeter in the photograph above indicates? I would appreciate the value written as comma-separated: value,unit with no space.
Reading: 4.5,mA
